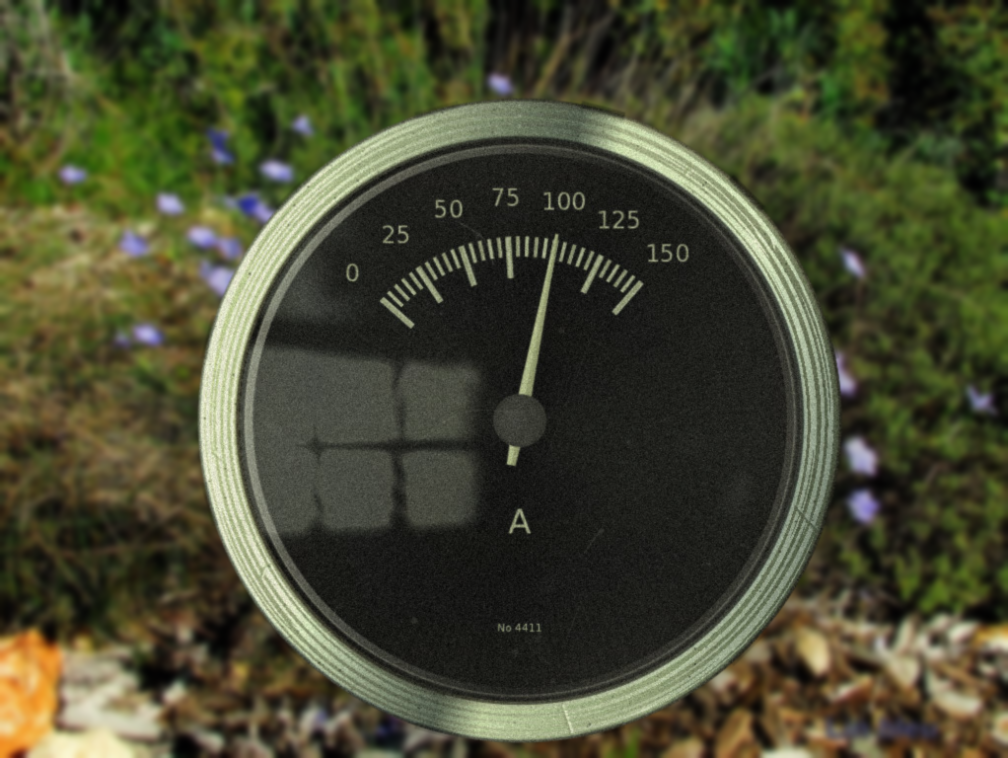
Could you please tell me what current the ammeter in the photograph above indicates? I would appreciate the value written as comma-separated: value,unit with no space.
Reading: 100,A
